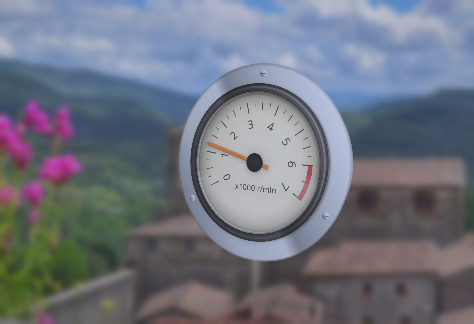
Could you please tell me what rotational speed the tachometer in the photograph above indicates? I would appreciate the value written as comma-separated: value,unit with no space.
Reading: 1250,rpm
